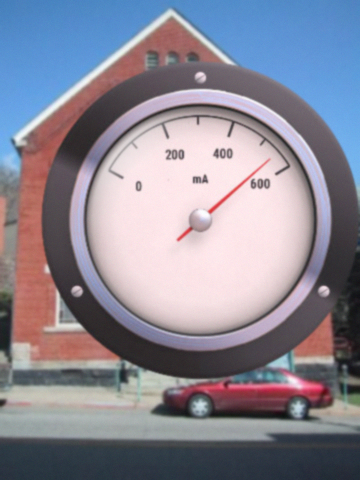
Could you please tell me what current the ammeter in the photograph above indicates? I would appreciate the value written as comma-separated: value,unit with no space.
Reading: 550,mA
